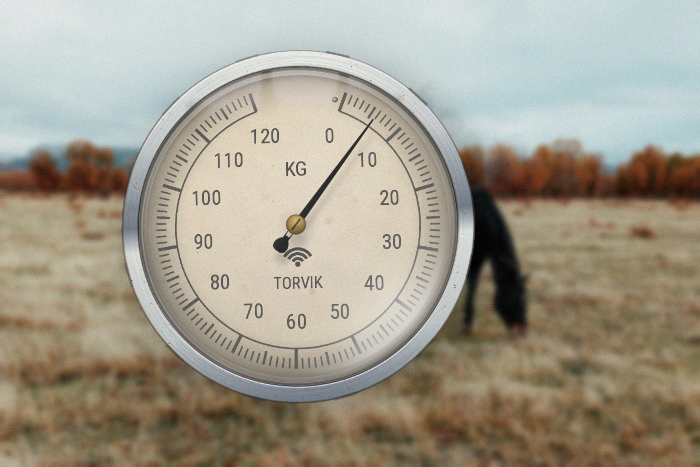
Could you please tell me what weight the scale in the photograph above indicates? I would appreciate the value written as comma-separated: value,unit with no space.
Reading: 6,kg
